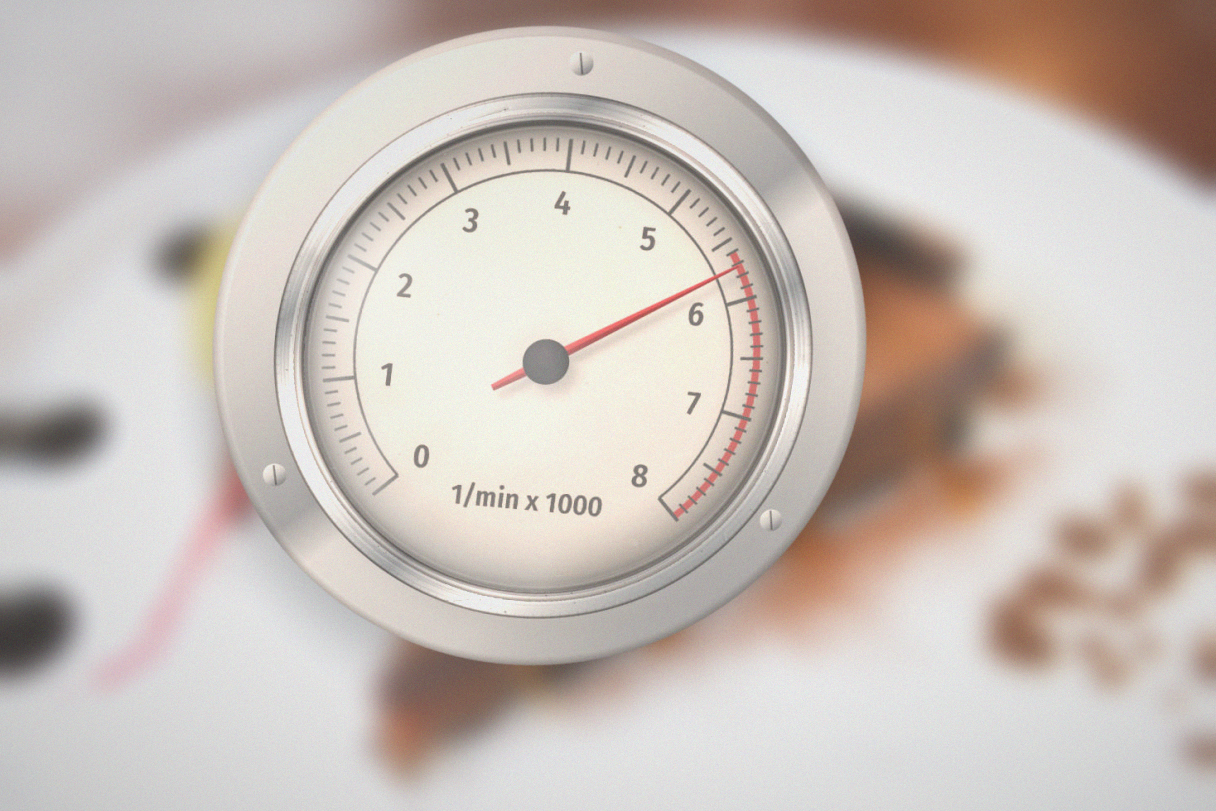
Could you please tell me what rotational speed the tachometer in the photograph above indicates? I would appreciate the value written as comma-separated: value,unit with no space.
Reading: 5700,rpm
